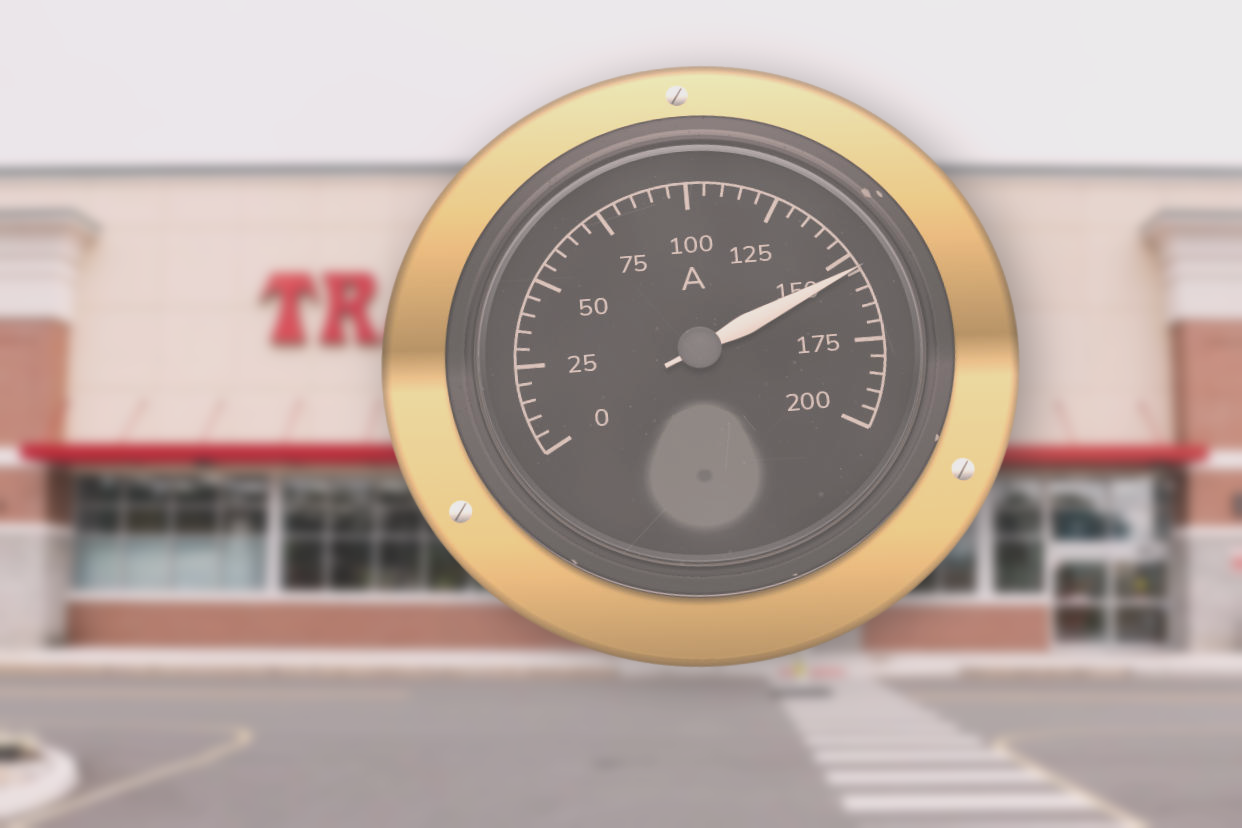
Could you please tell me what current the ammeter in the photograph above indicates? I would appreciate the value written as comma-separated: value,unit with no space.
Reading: 155,A
